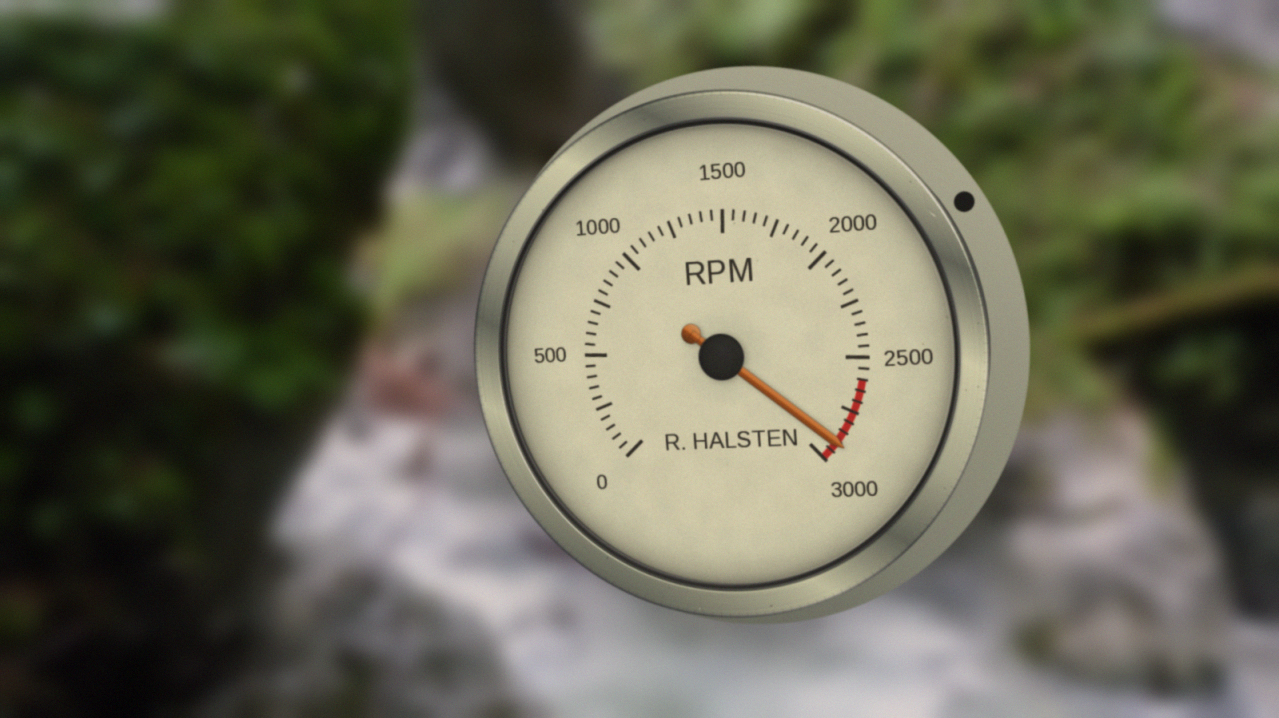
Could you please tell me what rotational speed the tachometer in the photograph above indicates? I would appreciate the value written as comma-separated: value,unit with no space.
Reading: 2900,rpm
